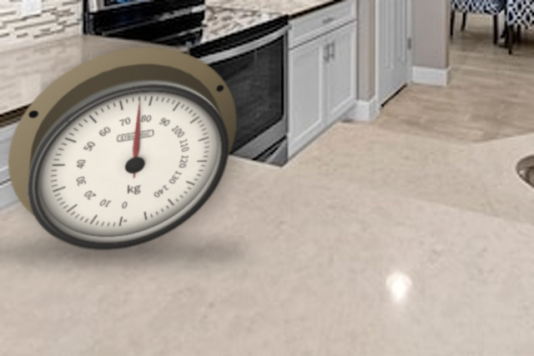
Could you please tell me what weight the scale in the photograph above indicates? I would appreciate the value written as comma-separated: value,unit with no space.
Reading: 76,kg
